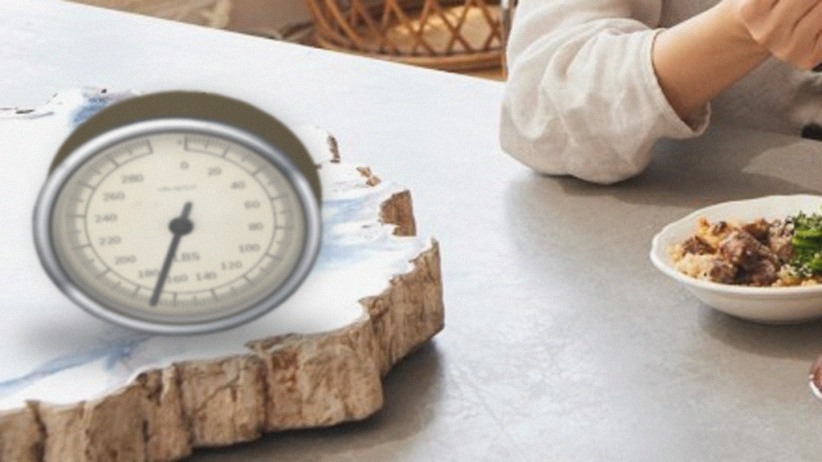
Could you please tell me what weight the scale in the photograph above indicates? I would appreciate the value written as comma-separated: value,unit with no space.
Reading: 170,lb
